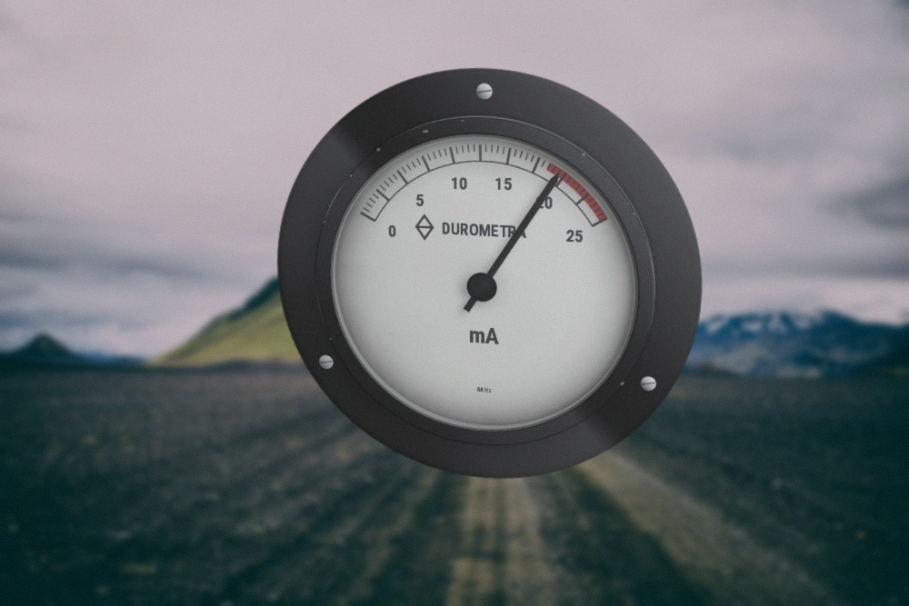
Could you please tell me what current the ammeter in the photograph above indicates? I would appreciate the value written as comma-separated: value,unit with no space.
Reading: 19.5,mA
